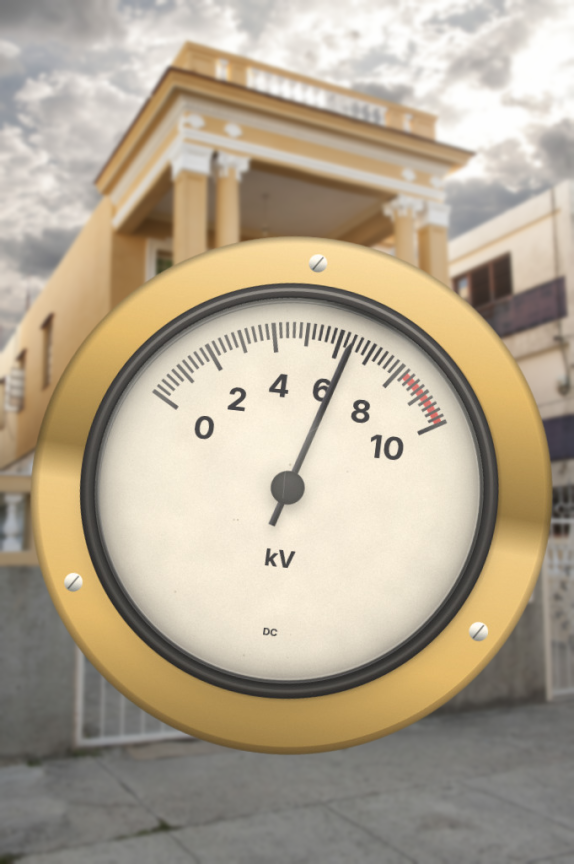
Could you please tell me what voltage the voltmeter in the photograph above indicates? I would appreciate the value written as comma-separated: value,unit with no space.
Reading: 6.4,kV
